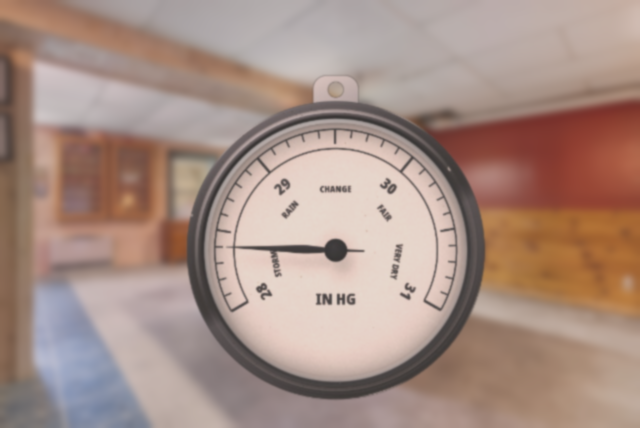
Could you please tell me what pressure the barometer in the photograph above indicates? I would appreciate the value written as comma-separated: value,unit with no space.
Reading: 28.4,inHg
